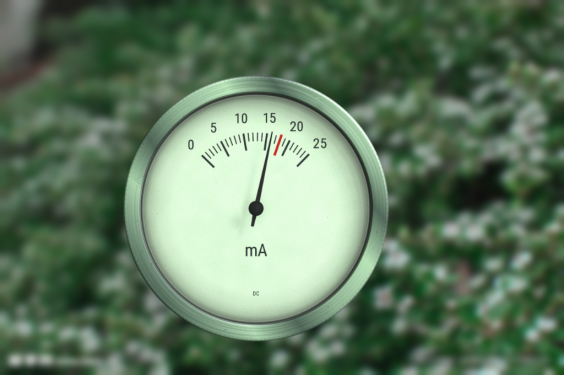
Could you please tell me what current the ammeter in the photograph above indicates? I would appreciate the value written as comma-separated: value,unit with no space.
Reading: 16,mA
